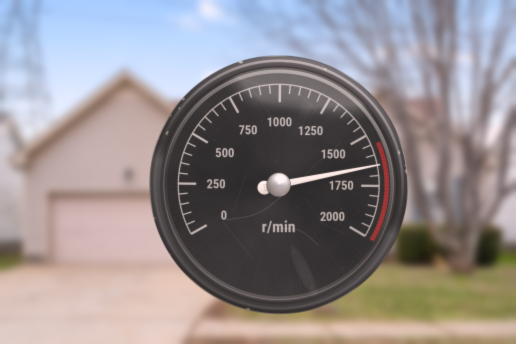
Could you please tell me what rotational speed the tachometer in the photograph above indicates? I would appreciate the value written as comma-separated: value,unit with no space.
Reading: 1650,rpm
